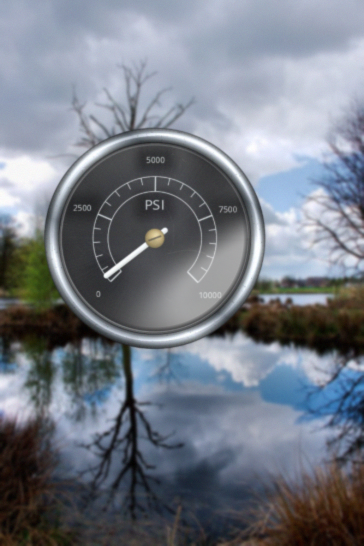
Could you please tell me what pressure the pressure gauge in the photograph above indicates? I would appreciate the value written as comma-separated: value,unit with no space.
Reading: 250,psi
